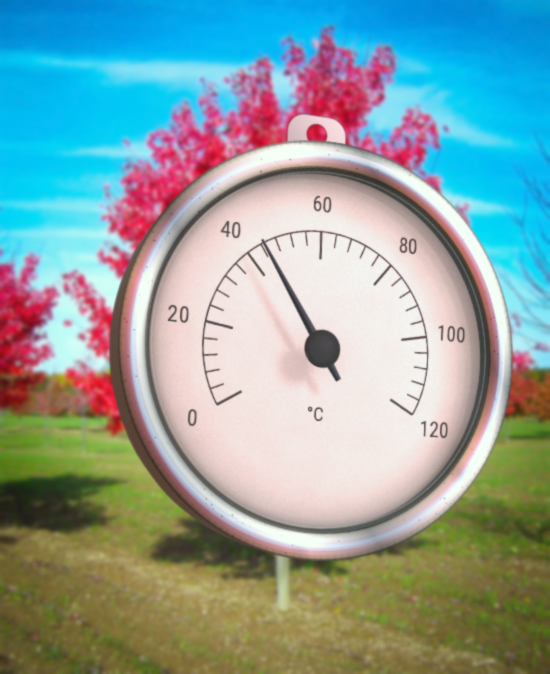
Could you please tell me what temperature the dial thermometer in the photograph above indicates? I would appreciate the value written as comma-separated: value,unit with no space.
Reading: 44,°C
